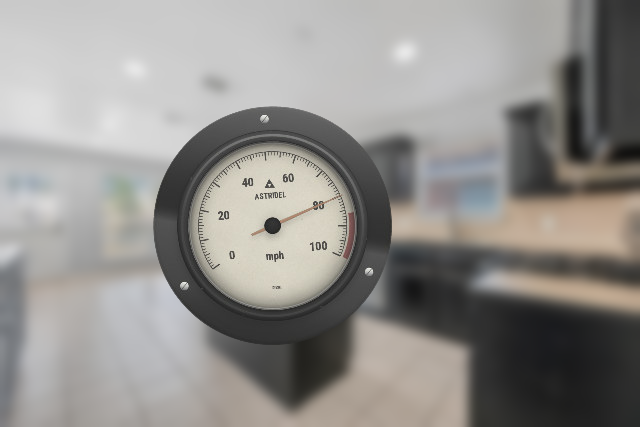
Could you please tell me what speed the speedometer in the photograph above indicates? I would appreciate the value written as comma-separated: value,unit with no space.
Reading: 80,mph
